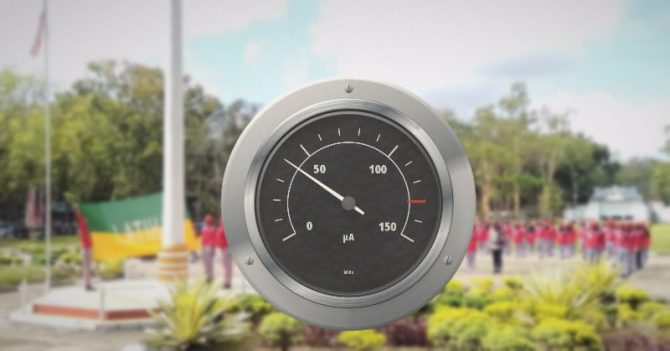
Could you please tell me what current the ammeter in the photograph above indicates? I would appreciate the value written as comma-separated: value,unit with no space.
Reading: 40,µA
